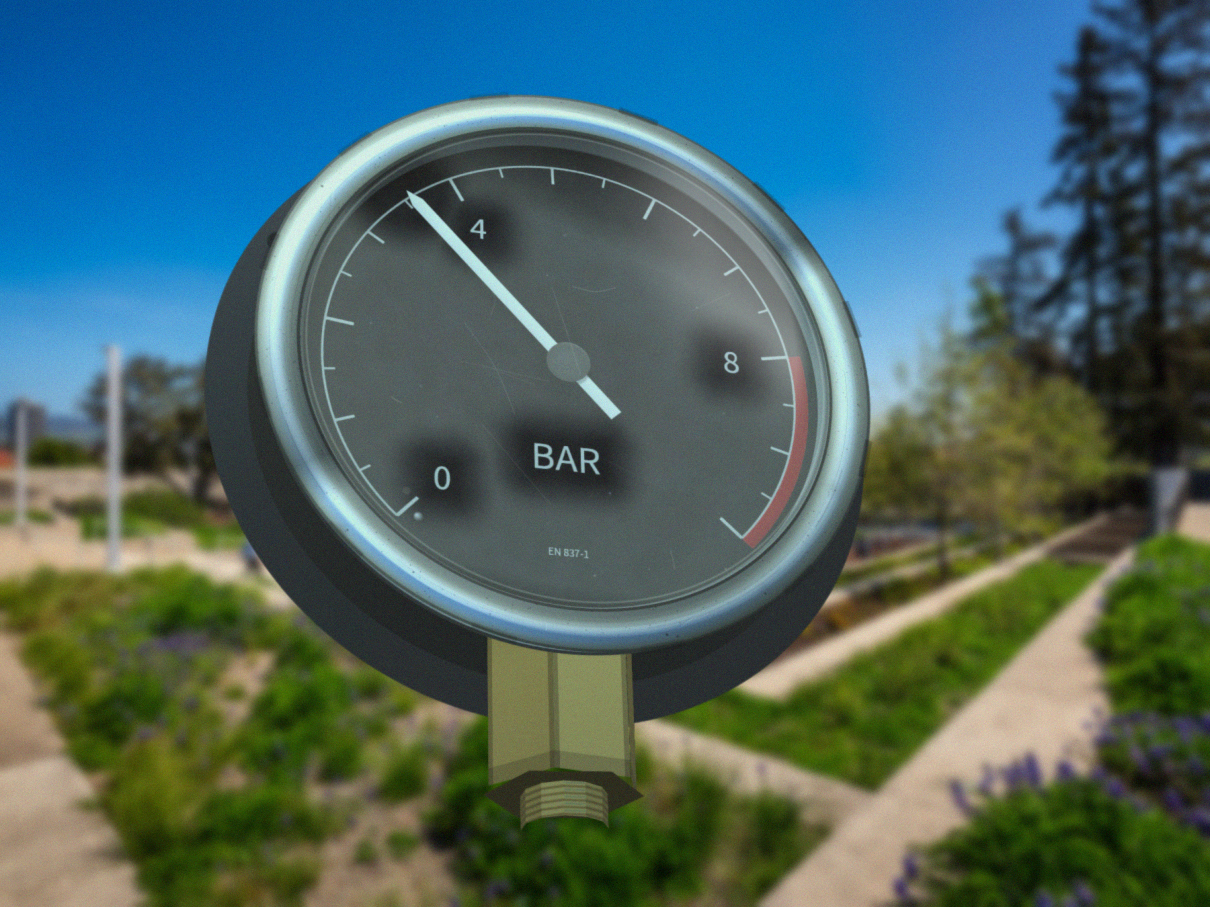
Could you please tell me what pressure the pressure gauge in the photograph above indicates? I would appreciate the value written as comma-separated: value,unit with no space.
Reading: 3.5,bar
